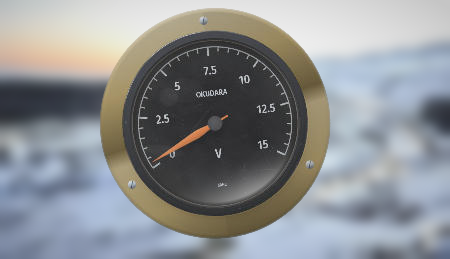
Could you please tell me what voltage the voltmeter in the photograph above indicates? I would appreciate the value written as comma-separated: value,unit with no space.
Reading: 0.25,V
